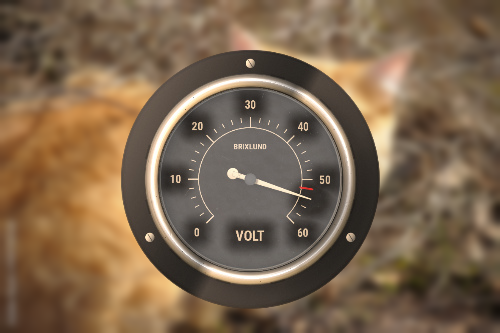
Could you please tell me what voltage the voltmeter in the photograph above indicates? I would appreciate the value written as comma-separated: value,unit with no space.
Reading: 54,V
